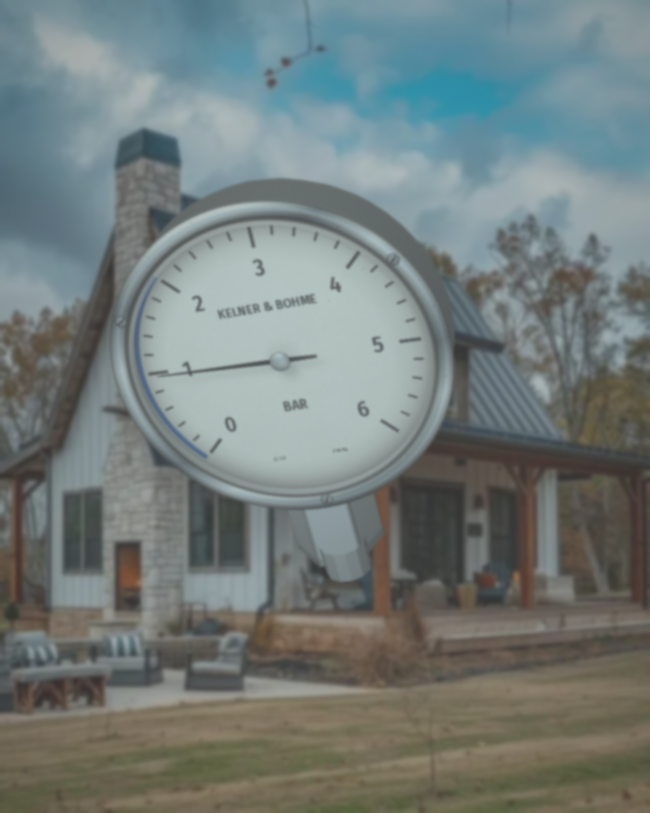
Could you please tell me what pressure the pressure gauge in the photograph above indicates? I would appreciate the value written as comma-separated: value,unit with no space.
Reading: 1,bar
